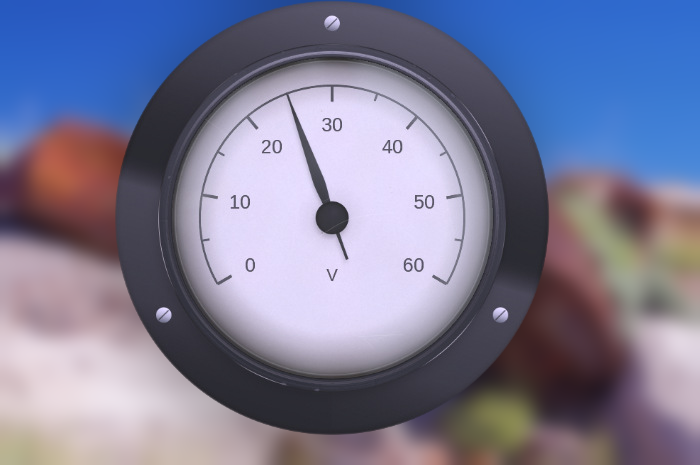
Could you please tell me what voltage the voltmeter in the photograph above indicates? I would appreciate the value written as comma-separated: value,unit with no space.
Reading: 25,V
